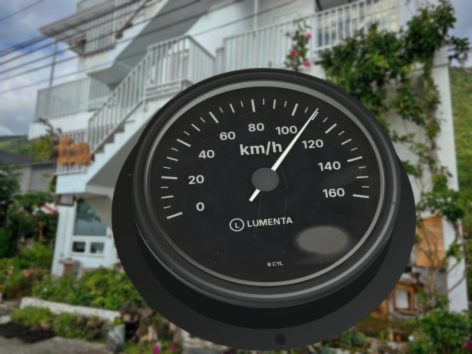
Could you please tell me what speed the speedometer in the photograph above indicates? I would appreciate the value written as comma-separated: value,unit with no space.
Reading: 110,km/h
